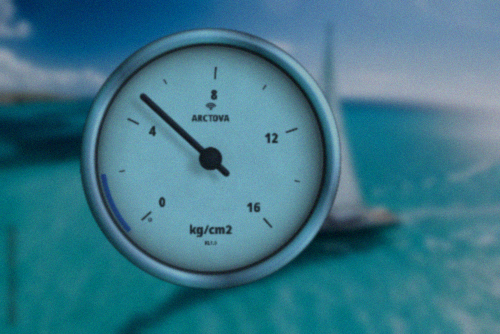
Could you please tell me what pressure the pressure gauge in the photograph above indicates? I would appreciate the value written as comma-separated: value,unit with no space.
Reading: 5,kg/cm²
